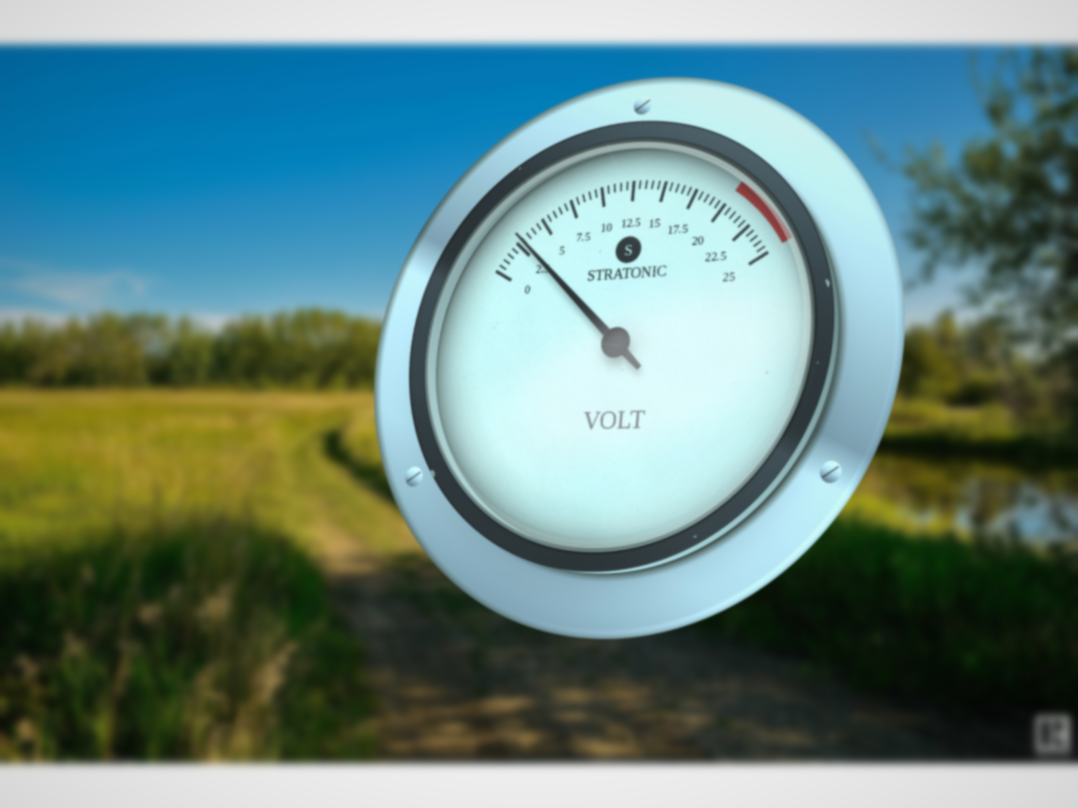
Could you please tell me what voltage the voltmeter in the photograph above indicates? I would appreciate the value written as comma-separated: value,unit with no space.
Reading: 3,V
